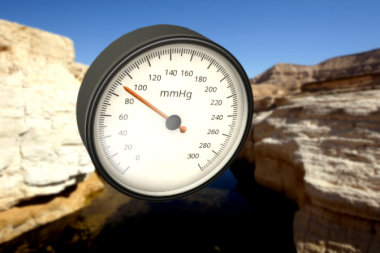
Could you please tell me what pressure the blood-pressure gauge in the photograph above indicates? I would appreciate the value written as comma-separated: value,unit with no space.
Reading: 90,mmHg
